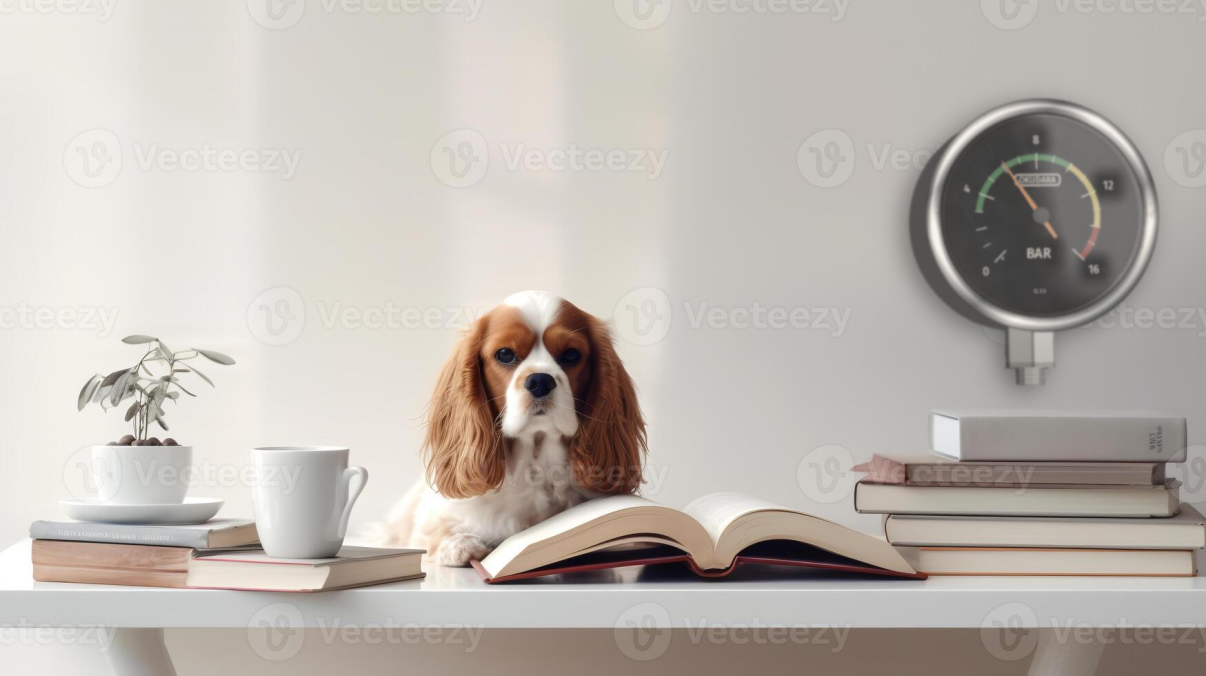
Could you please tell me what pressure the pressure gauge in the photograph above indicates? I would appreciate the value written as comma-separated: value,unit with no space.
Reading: 6,bar
